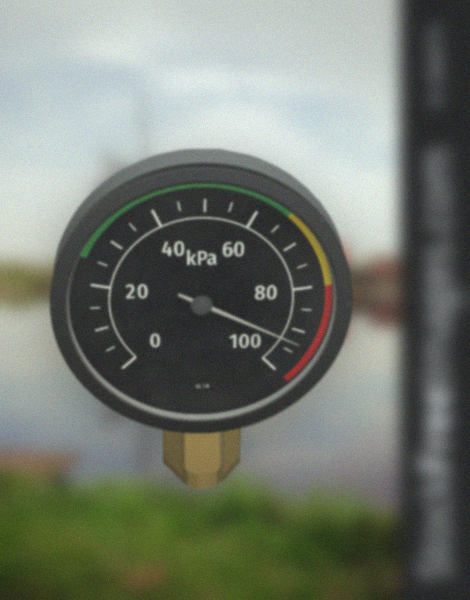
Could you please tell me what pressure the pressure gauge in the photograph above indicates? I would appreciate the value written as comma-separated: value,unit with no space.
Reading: 92.5,kPa
